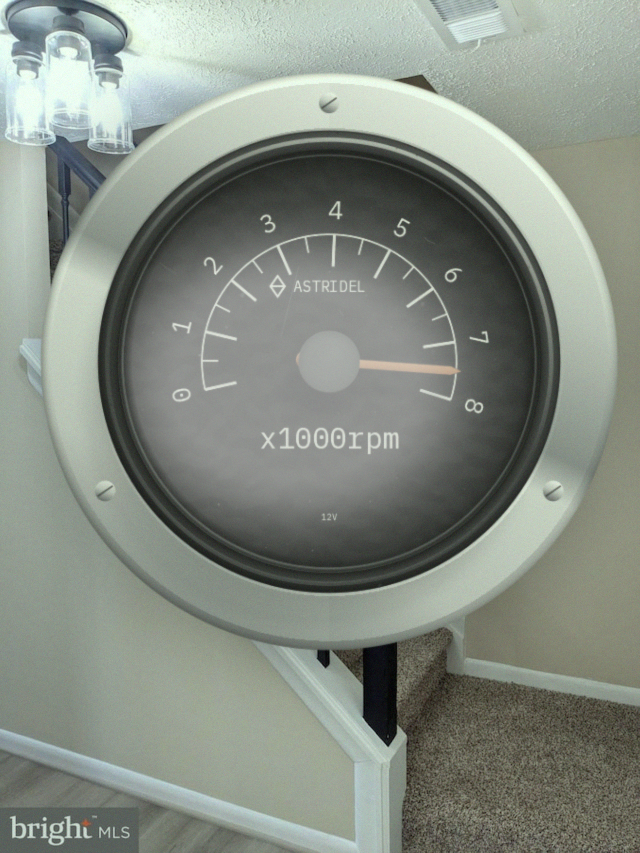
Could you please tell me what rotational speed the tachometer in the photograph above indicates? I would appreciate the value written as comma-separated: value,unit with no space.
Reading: 7500,rpm
